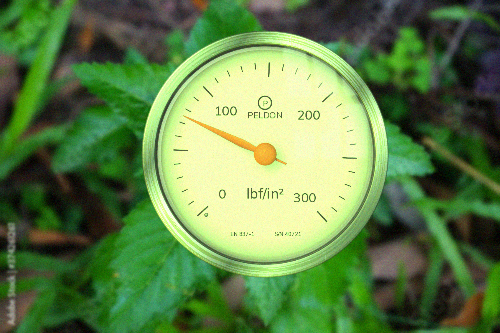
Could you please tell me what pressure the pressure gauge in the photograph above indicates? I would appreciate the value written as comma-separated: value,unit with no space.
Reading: 75,psi
